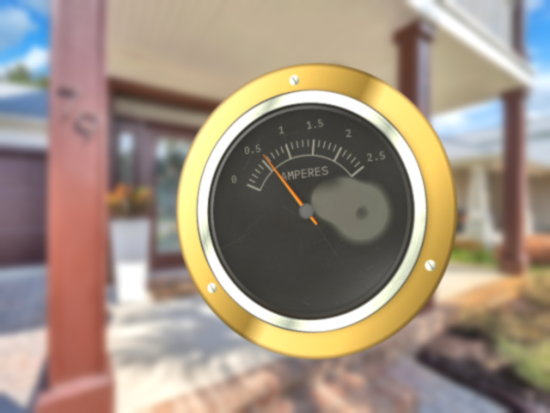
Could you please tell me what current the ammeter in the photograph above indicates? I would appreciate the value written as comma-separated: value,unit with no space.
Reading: 0.6,A
